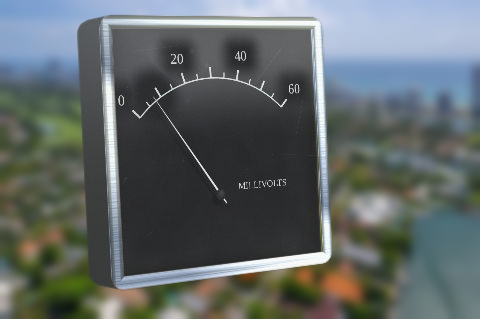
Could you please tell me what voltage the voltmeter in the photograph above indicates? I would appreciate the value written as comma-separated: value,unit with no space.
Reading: 7.5,mV
